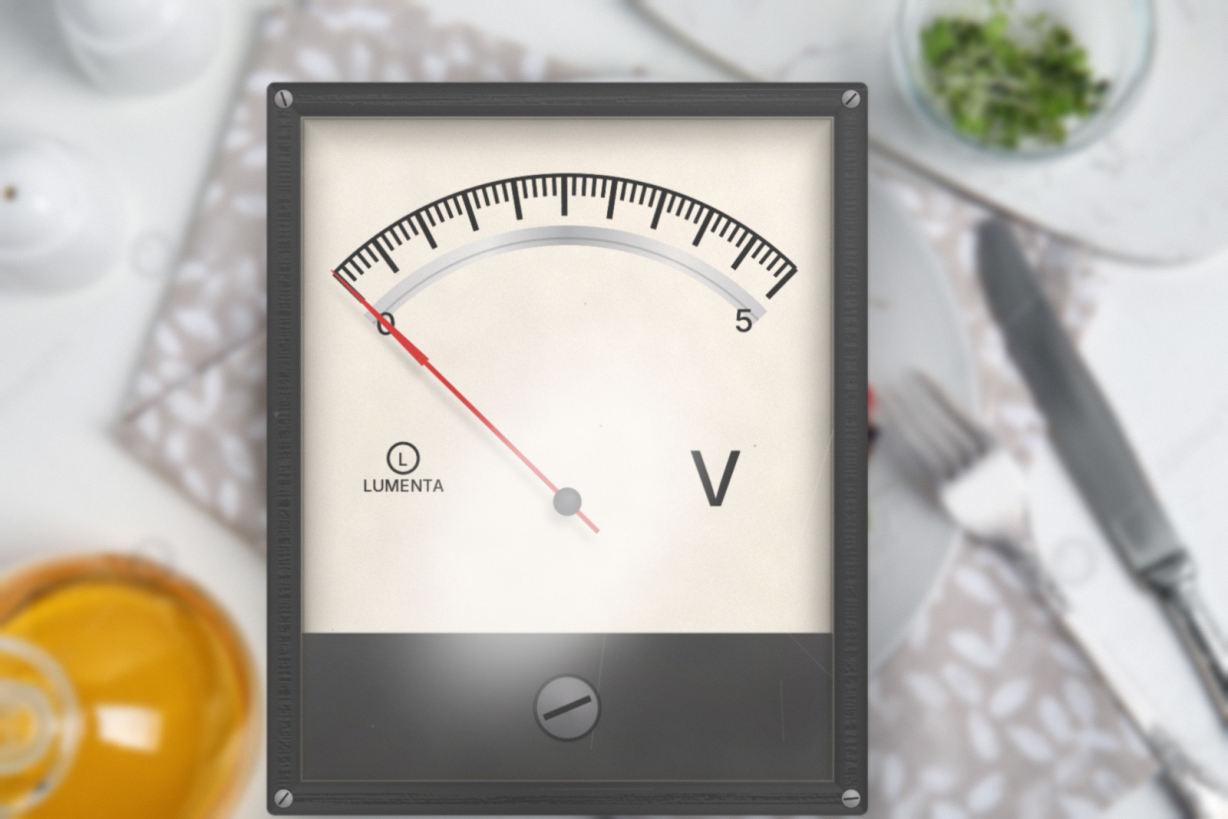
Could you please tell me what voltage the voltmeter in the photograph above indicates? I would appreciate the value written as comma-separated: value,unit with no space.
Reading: 0,V
